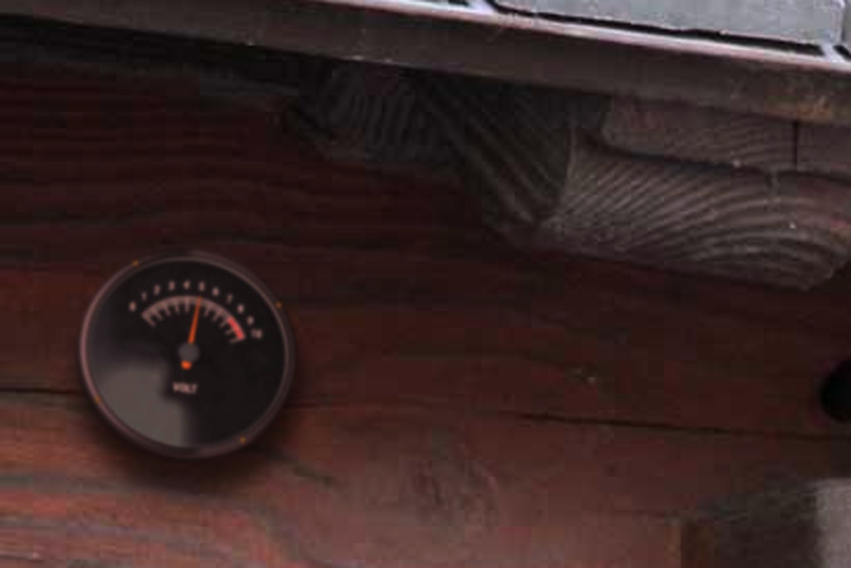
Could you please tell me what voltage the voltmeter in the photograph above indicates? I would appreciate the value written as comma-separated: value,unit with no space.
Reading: 5,V
